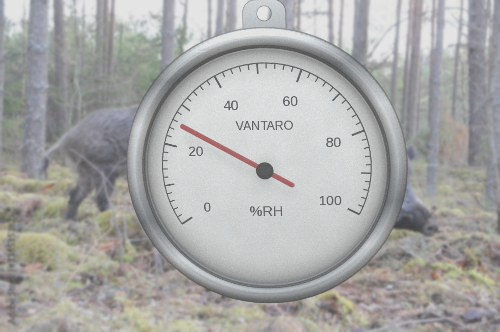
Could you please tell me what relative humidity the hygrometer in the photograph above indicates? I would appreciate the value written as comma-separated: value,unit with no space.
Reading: 26,%
